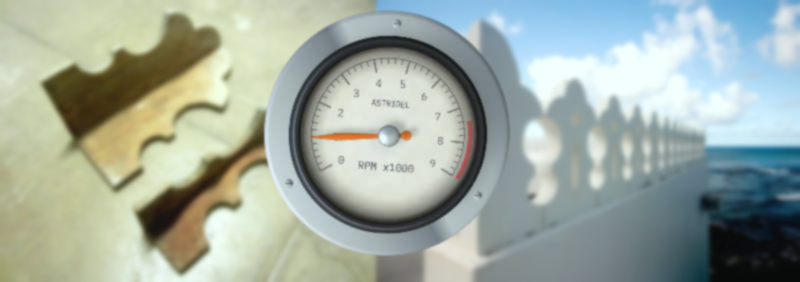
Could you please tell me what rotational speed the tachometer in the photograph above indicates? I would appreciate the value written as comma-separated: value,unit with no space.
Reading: 1000,rpm
